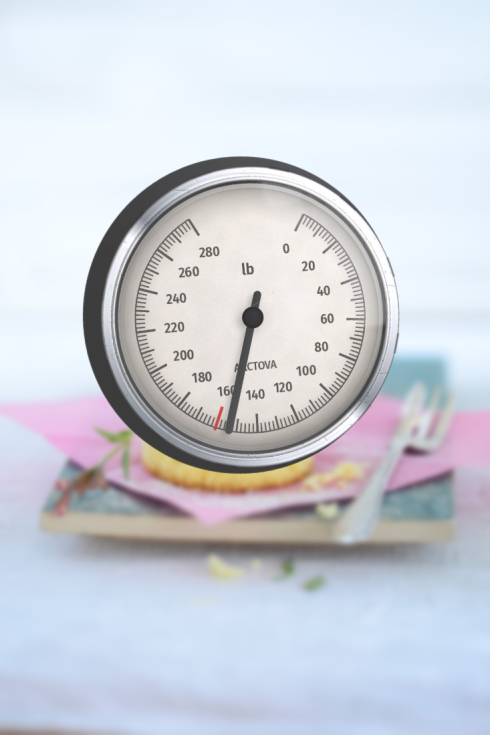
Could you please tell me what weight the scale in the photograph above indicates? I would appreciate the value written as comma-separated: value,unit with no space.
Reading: 154,lb
